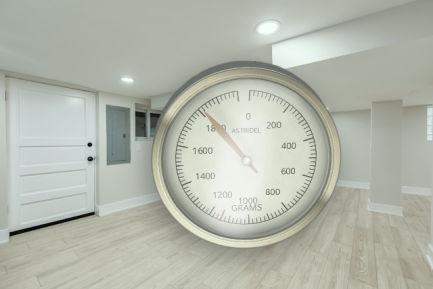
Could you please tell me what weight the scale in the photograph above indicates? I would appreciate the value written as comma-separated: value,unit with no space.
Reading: 1820,g
